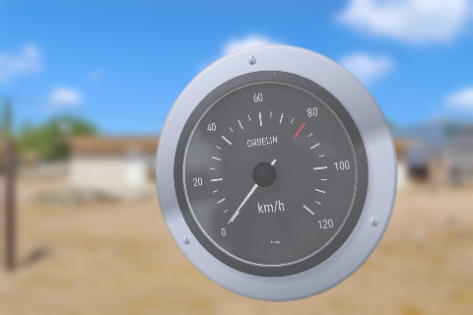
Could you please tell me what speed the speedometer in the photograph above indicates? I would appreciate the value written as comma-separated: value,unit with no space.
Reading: 0,km/h
